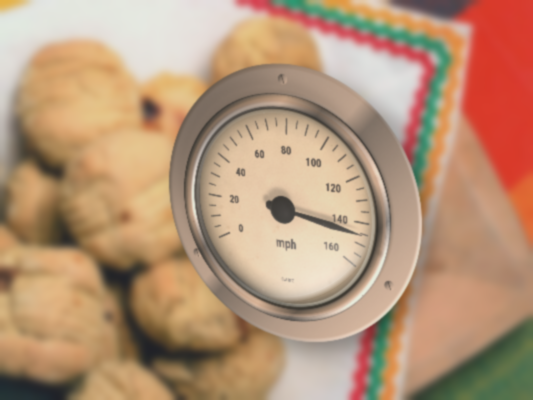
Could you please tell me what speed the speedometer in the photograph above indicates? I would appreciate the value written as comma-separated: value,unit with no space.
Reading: 145,mph
